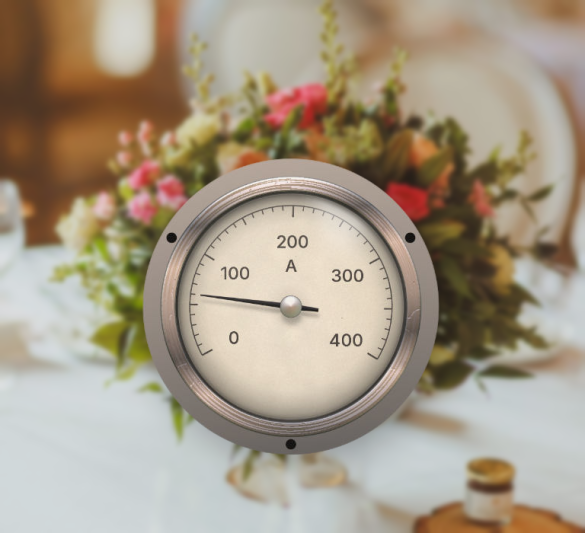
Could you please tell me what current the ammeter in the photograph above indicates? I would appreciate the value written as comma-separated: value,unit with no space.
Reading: 60,A
